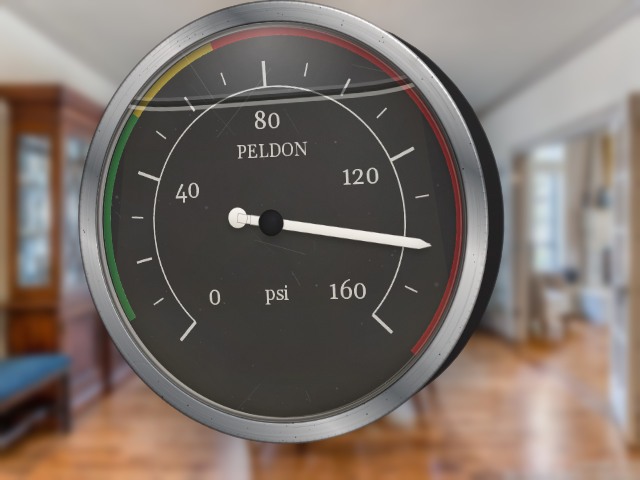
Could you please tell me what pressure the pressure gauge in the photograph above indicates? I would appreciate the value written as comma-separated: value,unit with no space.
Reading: 140,psi
